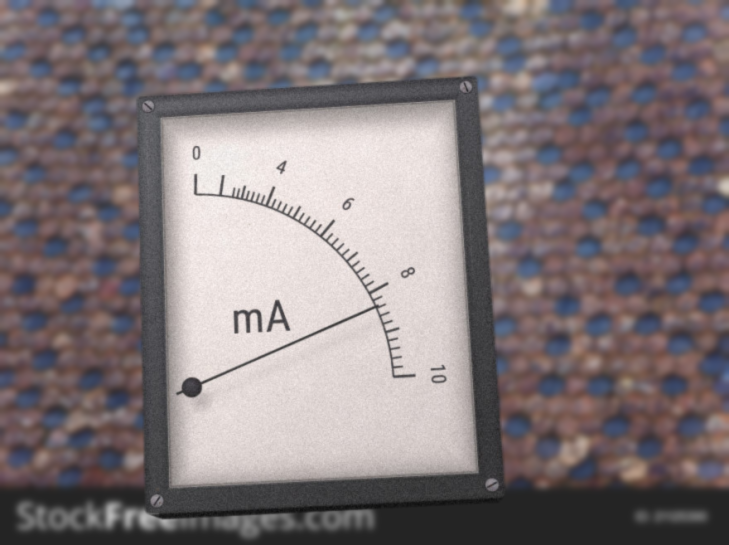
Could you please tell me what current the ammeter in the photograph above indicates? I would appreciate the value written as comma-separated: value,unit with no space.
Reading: 8.4,mA
